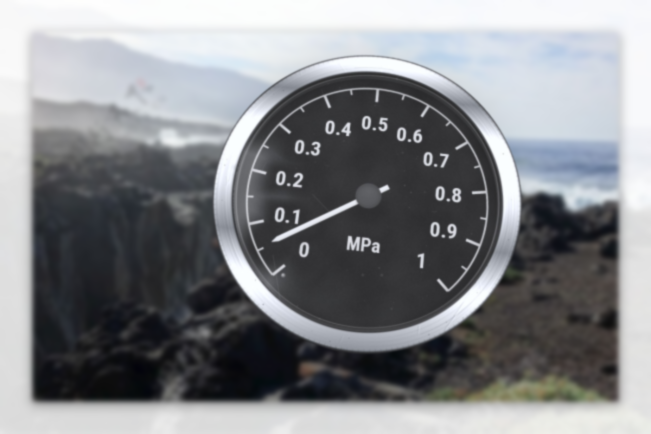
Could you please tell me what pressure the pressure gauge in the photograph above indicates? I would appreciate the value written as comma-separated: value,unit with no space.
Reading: 0.05,MPa
